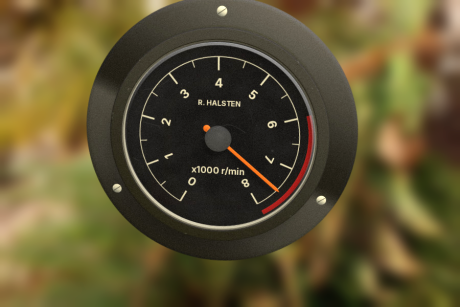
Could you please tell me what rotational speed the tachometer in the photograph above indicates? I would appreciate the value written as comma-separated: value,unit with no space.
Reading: 7500,rpm
